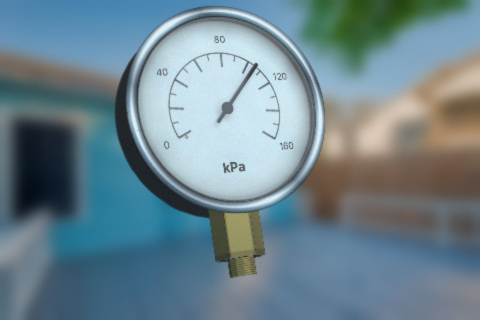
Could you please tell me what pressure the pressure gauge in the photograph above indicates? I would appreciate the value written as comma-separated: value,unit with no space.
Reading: 105,kPa
